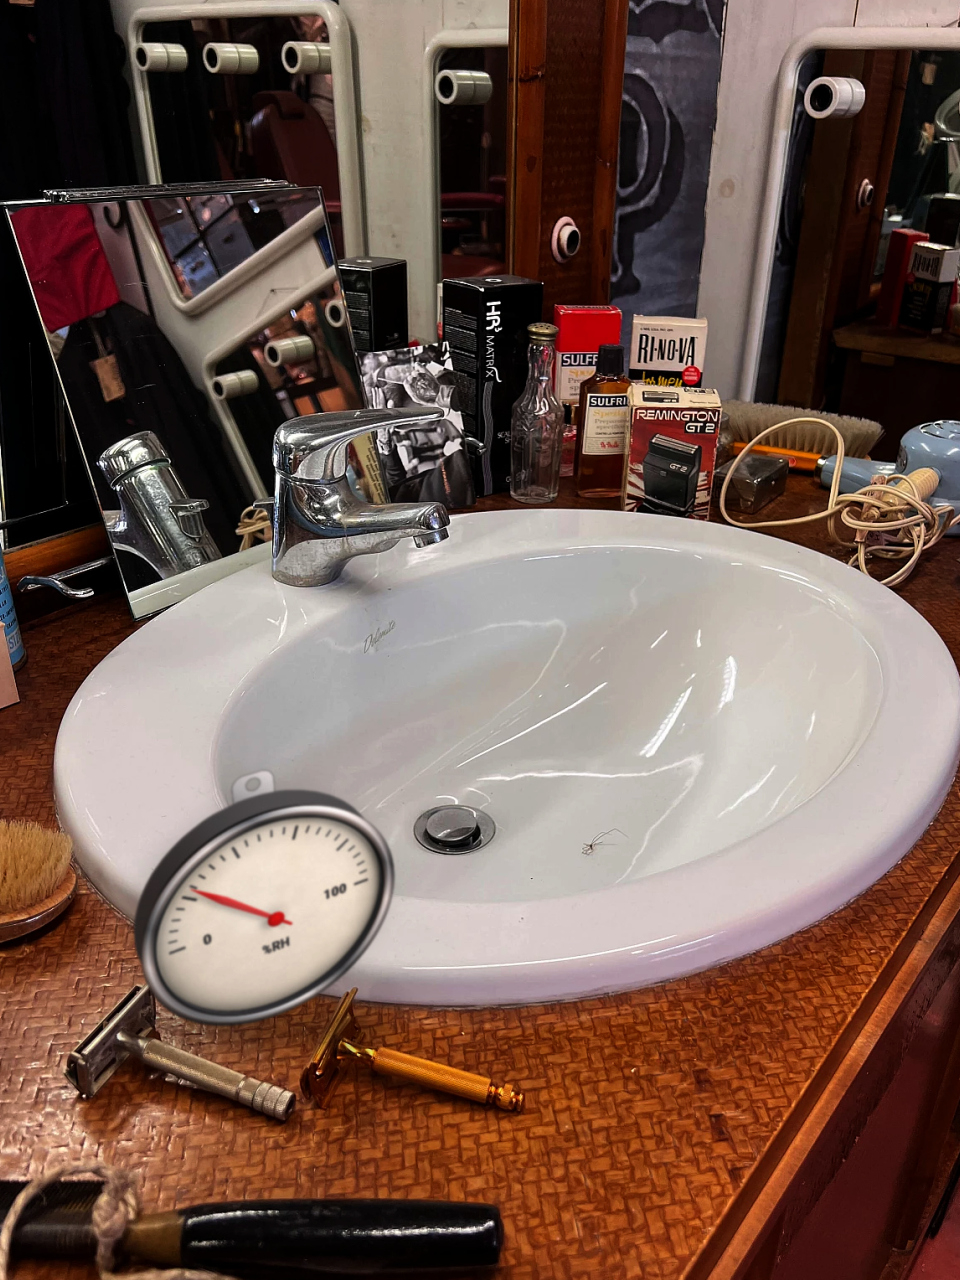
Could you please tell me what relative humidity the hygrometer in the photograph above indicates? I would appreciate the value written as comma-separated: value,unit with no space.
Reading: 24,%
